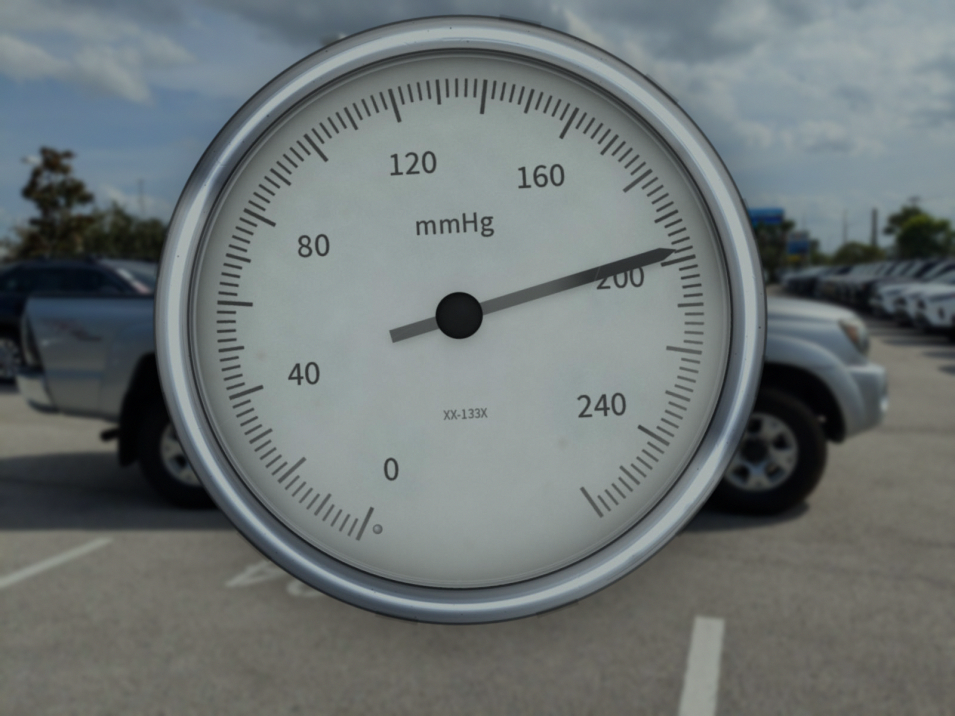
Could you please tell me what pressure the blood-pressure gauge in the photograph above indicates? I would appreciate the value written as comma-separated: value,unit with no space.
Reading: 198,mmHg
